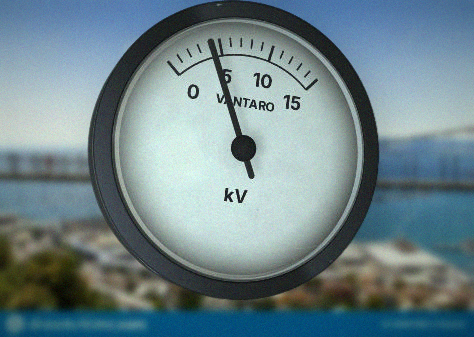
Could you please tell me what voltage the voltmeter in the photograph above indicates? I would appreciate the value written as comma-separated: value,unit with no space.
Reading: 4,kV
